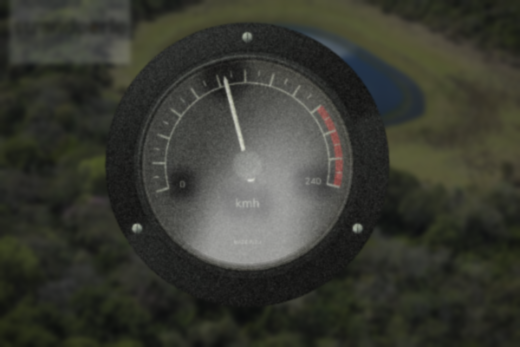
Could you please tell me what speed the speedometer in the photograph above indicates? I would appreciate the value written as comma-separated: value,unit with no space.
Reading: 105,km/h
